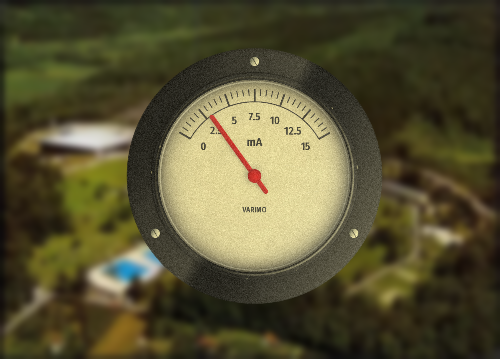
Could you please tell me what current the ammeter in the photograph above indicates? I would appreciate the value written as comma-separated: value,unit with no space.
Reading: 3,mA
